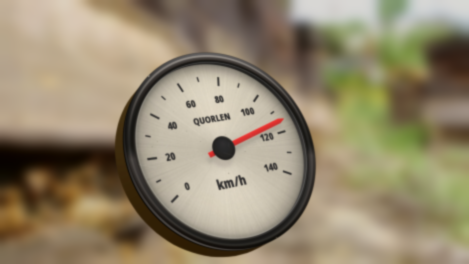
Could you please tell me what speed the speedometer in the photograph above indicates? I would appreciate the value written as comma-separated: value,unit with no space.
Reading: 115,km/h
